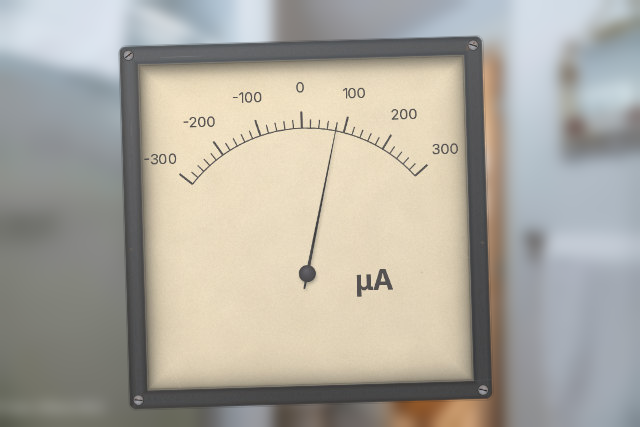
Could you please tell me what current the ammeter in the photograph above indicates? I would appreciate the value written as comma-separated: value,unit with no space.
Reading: 80,µA
